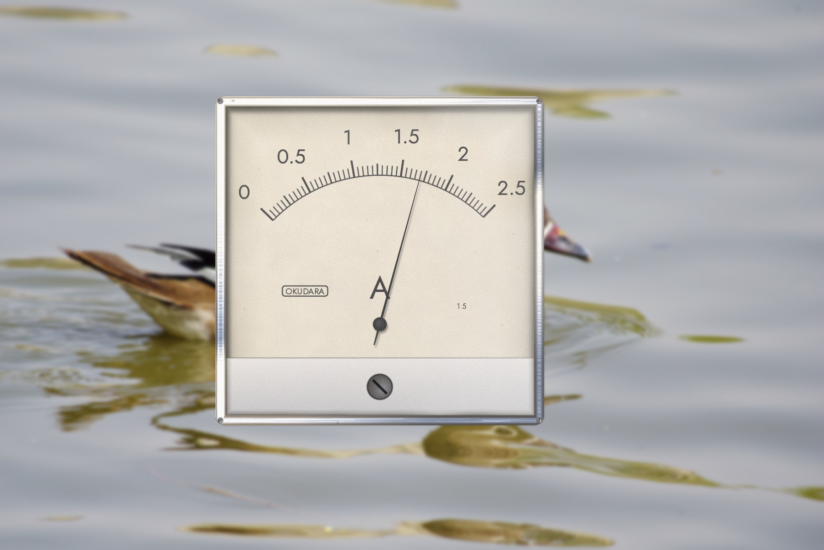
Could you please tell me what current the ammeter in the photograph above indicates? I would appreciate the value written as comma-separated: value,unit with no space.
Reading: 1.7,A
